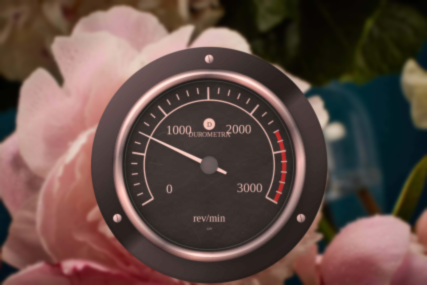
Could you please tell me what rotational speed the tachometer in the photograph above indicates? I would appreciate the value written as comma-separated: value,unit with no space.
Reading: 700,rpm
